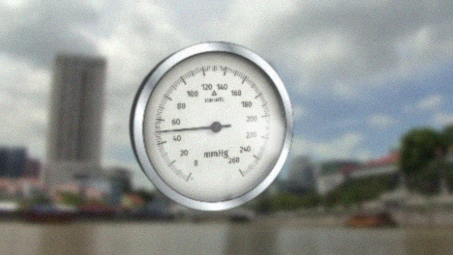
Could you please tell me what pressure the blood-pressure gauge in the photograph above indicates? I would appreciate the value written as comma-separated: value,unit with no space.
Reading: 50,mmHg
